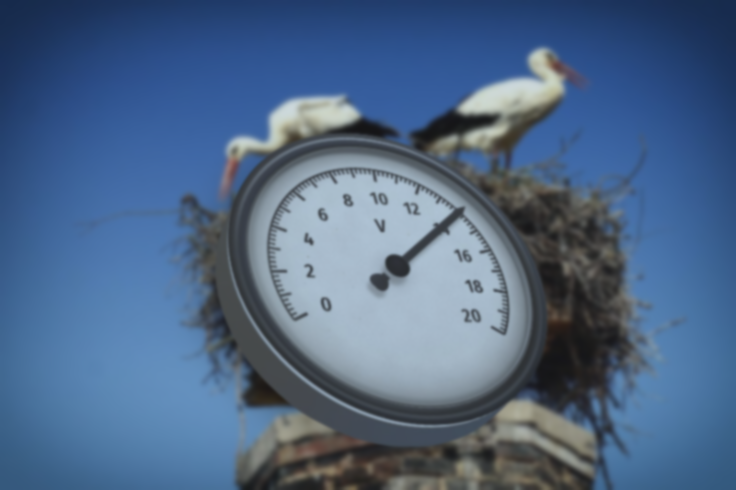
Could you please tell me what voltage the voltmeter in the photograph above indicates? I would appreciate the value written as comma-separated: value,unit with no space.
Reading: 14,V
